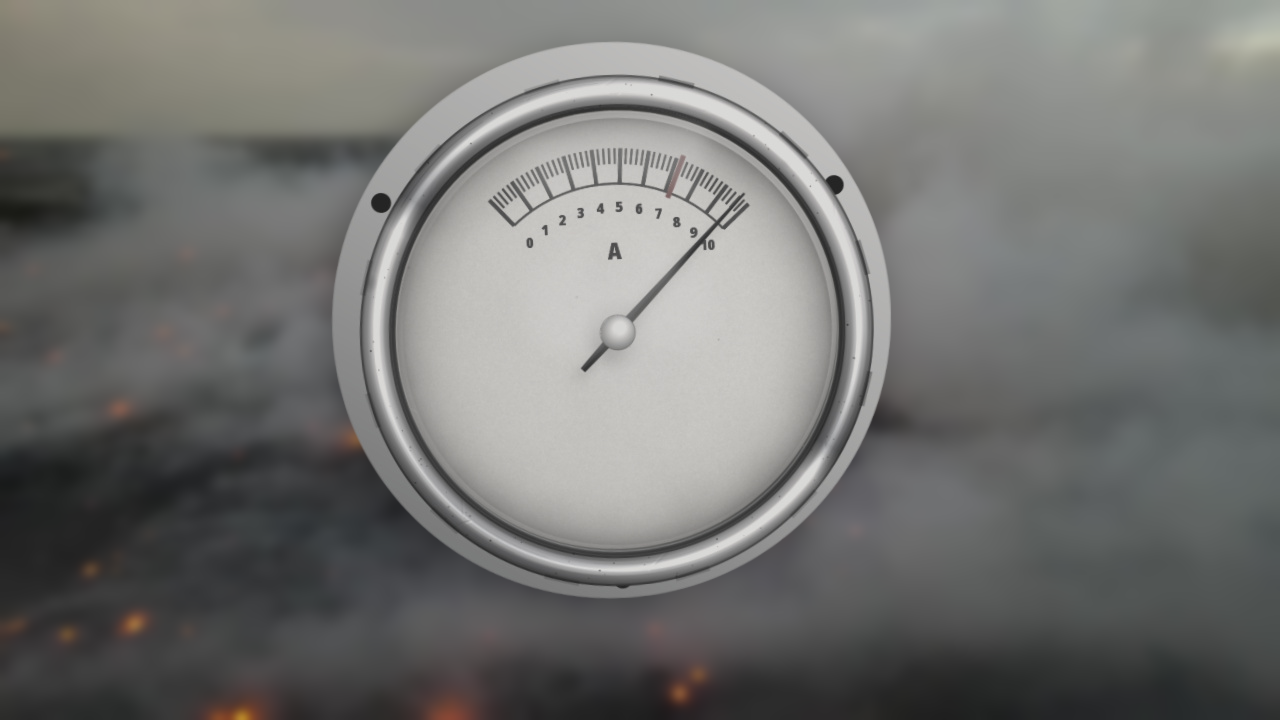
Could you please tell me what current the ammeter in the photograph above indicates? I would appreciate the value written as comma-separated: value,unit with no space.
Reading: 9.6,A
